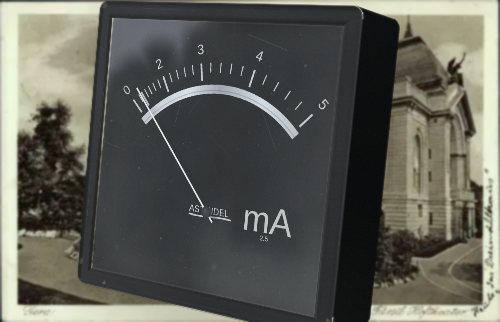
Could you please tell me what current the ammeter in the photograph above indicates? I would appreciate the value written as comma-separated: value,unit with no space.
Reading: 1,mA
